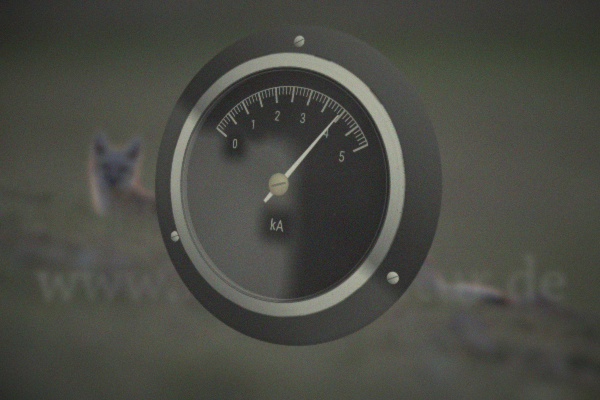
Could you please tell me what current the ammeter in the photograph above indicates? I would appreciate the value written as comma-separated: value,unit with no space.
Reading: 4,kA
